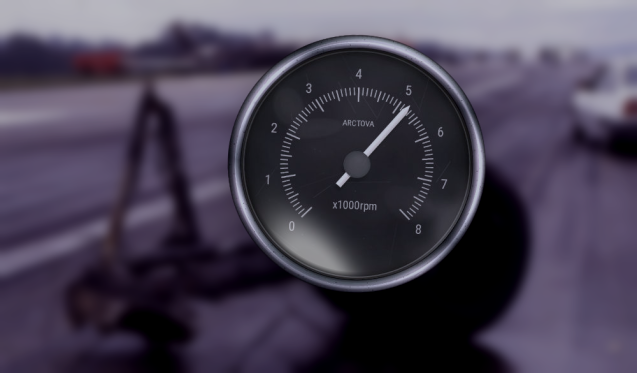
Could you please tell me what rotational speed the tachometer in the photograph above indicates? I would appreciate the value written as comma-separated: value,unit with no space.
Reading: 5200,rpm
